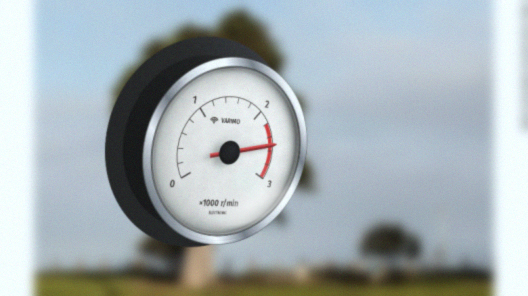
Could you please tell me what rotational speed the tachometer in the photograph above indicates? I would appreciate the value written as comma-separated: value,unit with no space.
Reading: 2500,rpm
